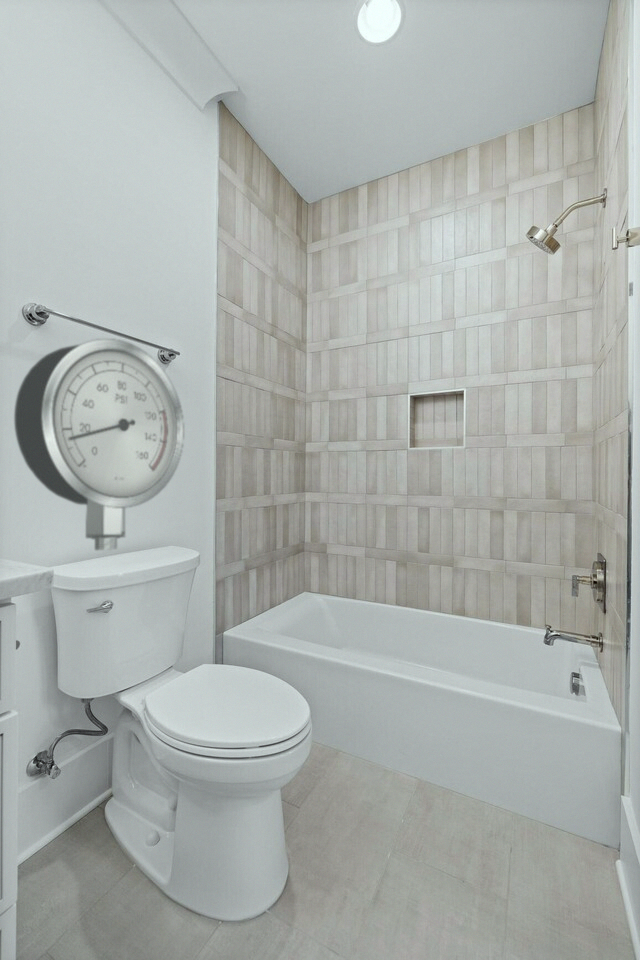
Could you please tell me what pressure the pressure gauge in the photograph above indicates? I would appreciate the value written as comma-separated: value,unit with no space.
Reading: 15,psi
